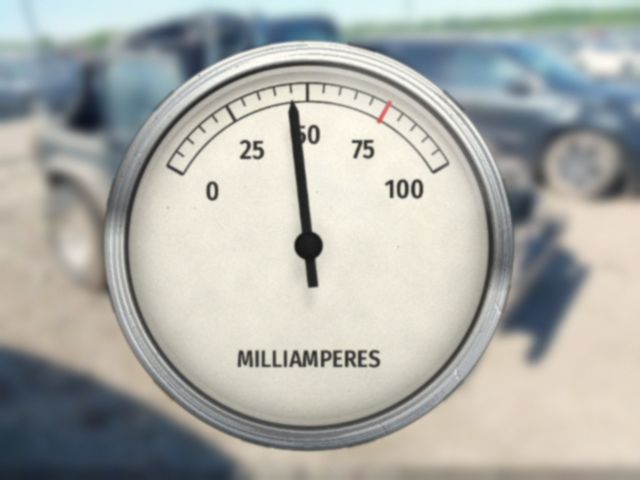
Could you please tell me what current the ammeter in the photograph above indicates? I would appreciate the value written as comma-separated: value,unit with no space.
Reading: 45,mA
